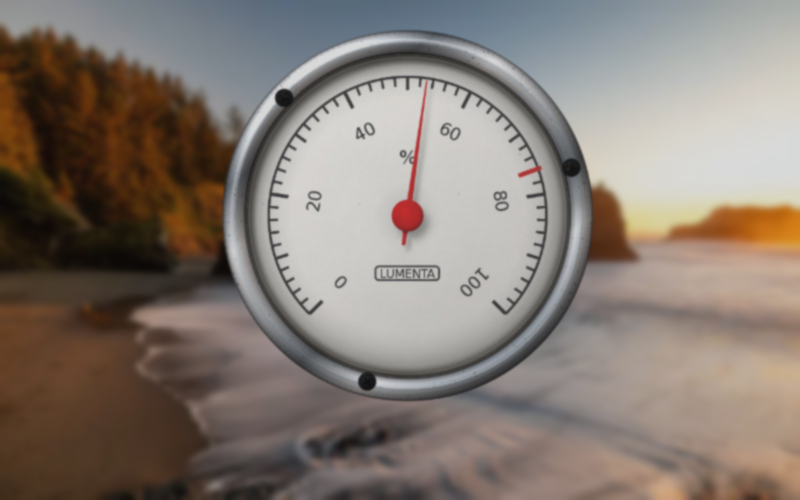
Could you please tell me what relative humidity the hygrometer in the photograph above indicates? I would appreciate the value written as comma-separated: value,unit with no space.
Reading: 53,%
